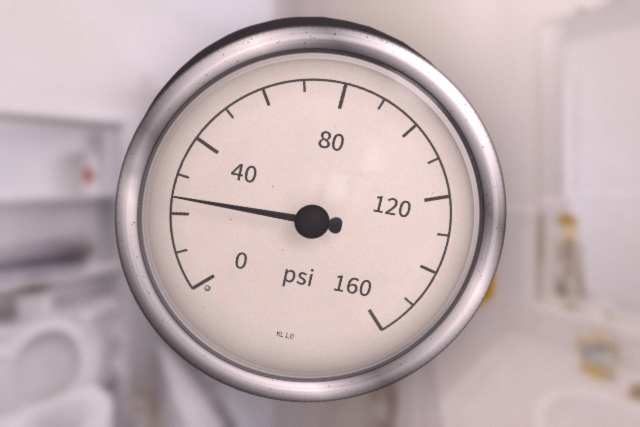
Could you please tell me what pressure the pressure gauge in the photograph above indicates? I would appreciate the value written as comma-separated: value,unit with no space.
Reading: 25,psi
